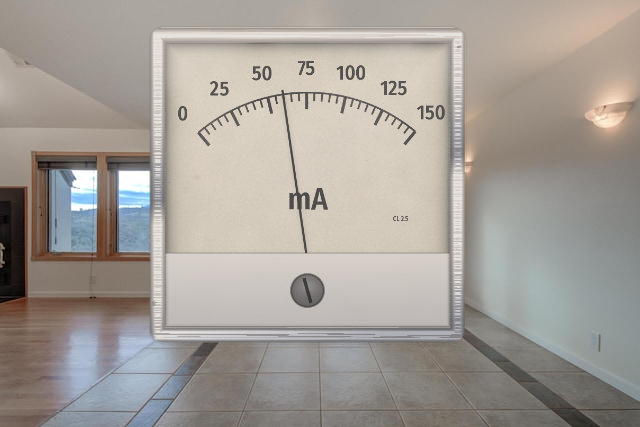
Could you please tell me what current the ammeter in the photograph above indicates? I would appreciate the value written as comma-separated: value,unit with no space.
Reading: 60,mA
